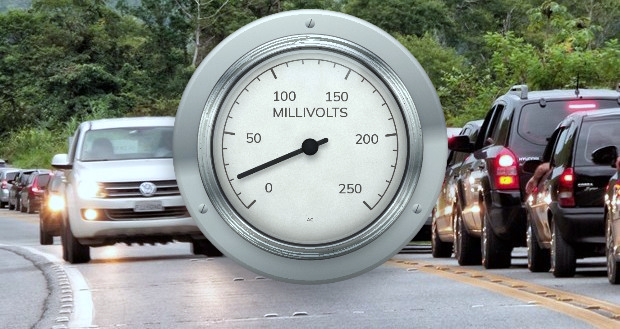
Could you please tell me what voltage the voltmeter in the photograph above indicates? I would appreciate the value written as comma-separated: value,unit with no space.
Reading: 20,mV
